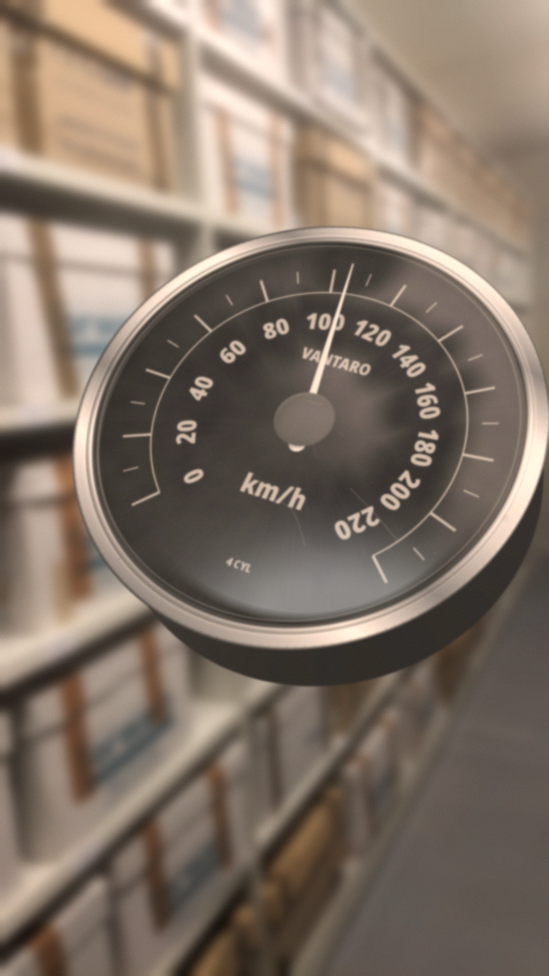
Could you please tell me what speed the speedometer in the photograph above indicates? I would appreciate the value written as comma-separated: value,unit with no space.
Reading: 105,km/h
